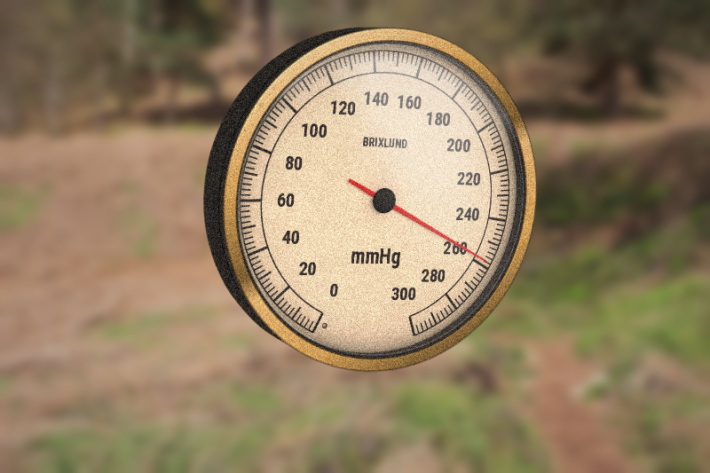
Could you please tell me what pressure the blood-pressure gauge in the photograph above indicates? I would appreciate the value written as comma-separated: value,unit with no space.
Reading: 258,mmHg
